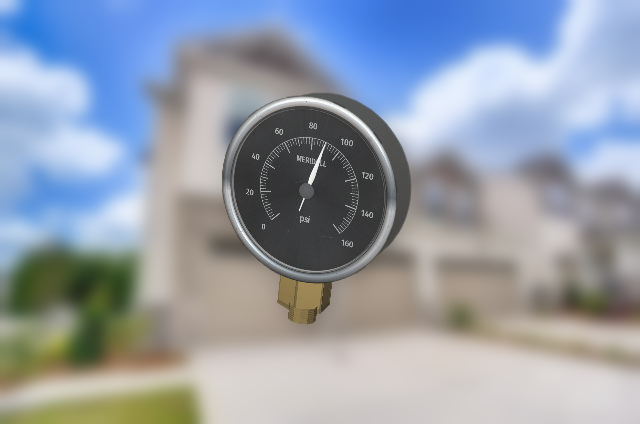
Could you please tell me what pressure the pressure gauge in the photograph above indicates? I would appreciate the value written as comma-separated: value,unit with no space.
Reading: 90,psi
